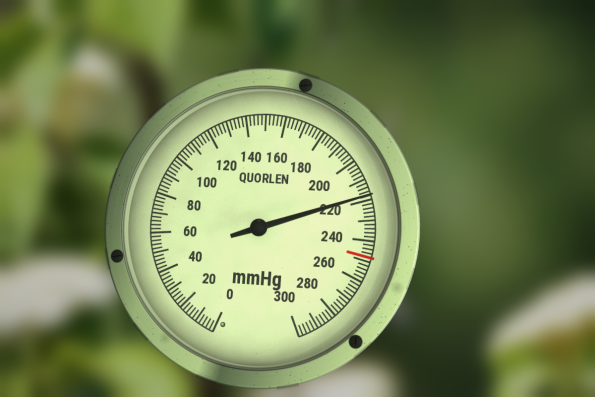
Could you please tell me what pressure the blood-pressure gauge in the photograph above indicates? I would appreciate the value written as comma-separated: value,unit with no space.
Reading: 218,mmHg
